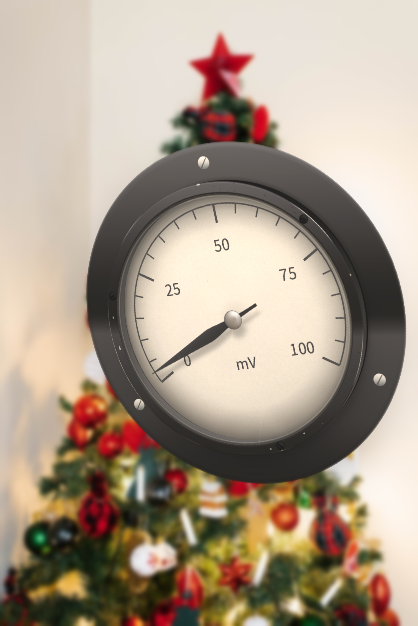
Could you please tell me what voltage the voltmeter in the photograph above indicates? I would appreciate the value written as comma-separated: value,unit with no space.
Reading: 2.5,mV
